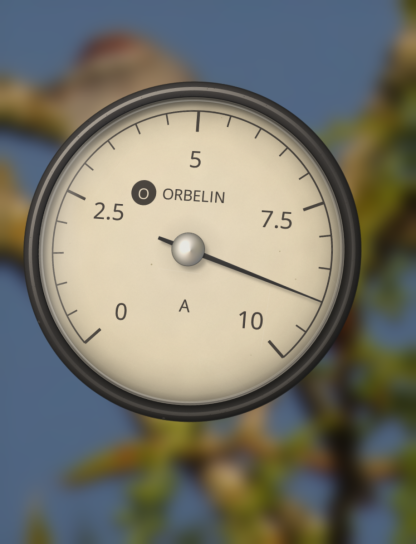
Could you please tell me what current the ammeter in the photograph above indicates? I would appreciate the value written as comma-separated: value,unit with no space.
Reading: 9,A
